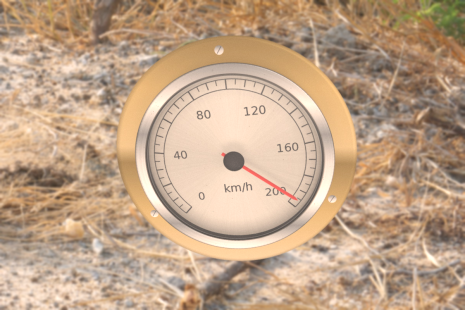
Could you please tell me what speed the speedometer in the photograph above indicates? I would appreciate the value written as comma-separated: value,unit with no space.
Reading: 195,km/h
